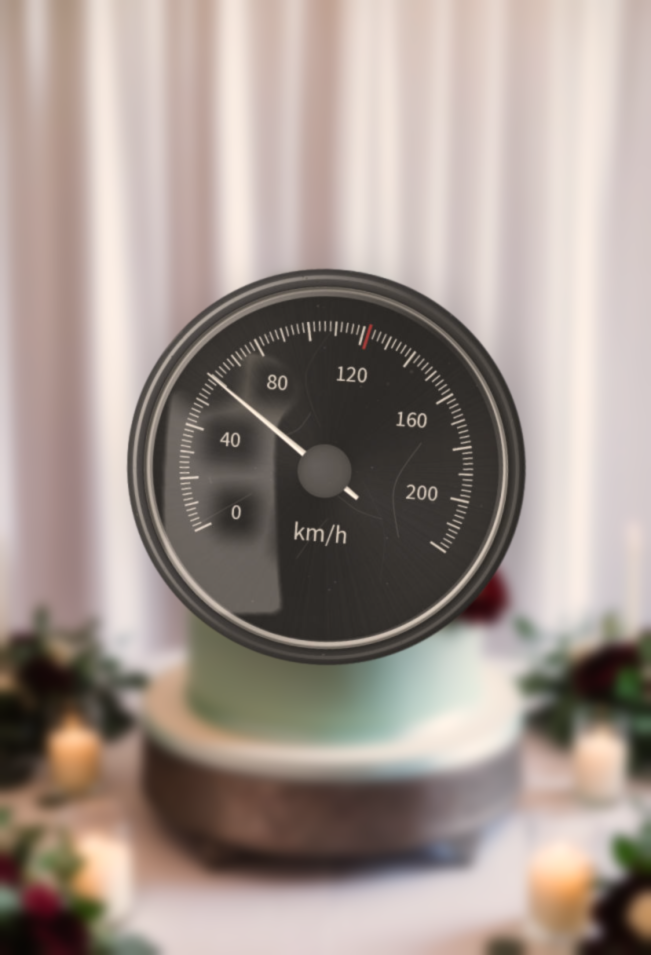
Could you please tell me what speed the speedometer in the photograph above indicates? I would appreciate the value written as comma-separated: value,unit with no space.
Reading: 60,km/h
